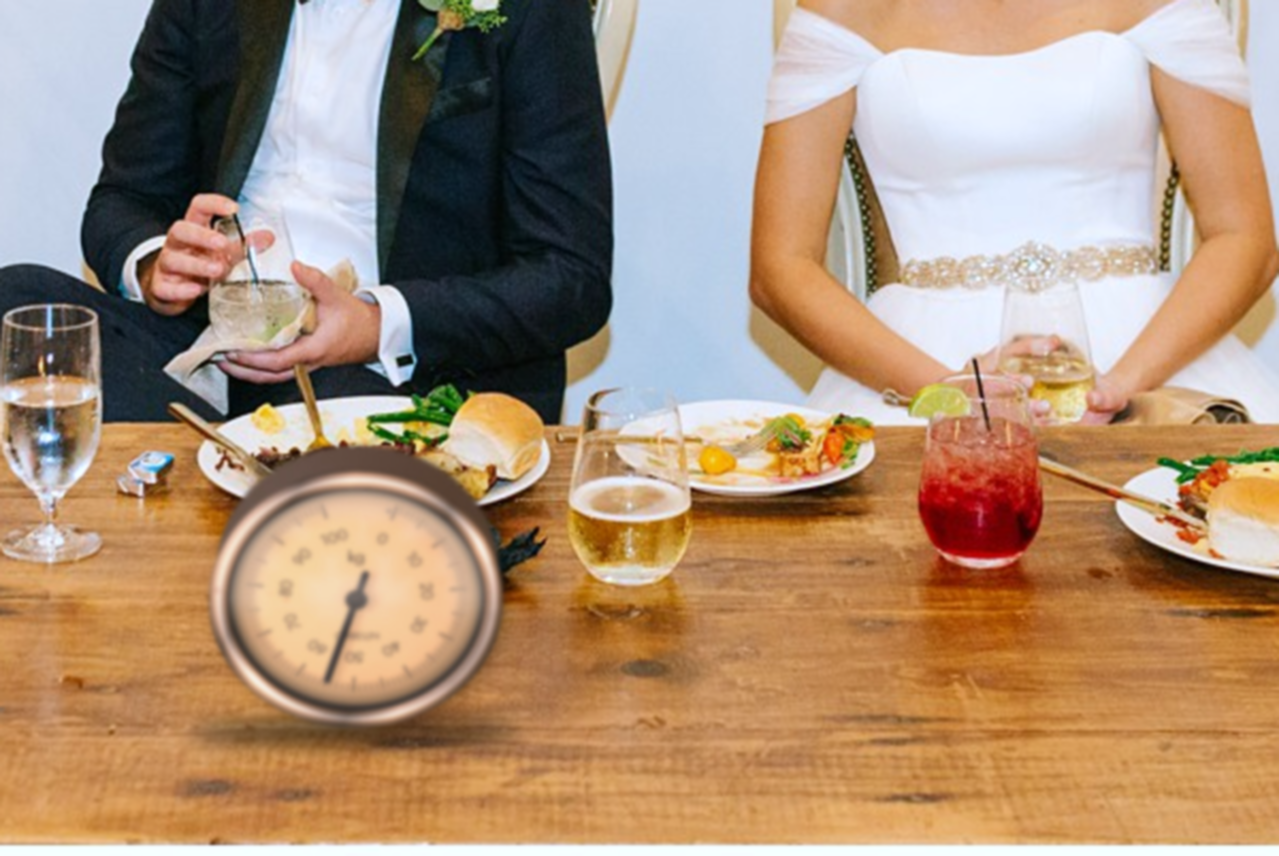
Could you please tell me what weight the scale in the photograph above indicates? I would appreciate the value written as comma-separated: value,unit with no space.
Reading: 55,kg
